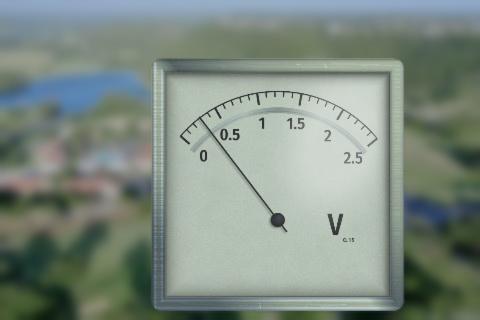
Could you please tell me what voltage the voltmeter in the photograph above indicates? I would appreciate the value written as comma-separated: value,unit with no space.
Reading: 0.3,V
